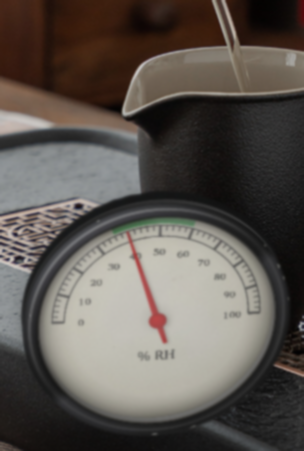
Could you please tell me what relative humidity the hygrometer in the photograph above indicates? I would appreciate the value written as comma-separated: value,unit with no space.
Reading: 40,%
